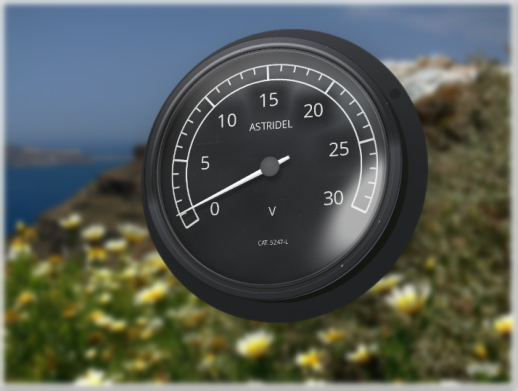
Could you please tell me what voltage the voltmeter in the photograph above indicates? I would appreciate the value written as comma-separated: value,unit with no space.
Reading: 1,V
